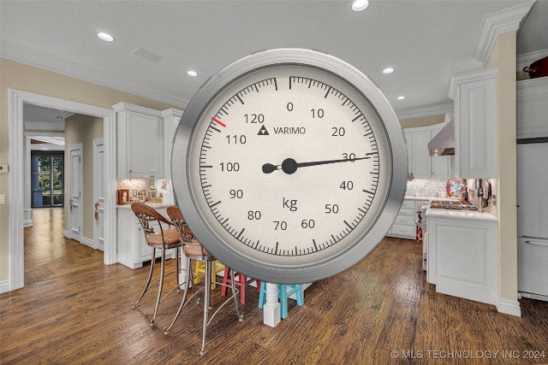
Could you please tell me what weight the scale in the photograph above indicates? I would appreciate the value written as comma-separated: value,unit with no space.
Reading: 31,kg
